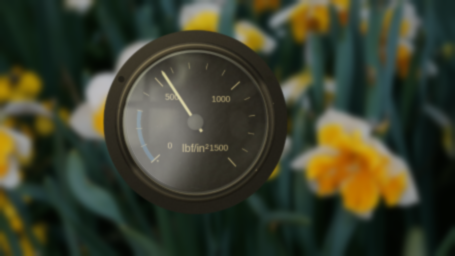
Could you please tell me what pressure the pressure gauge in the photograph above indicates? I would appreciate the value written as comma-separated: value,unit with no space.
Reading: 550,psi
